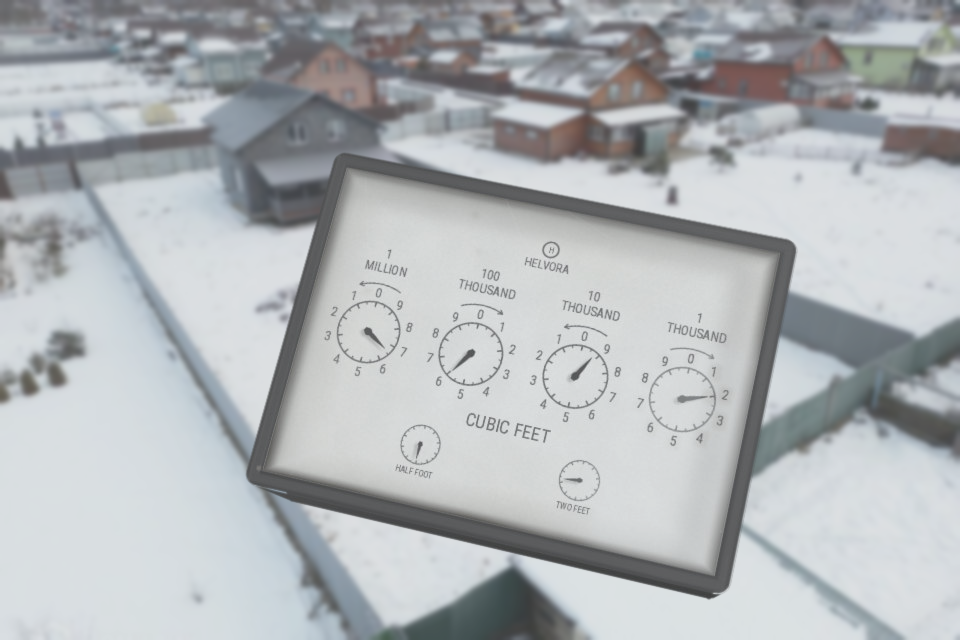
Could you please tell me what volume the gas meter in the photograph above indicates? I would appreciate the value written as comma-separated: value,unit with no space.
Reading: 659200,ft³
